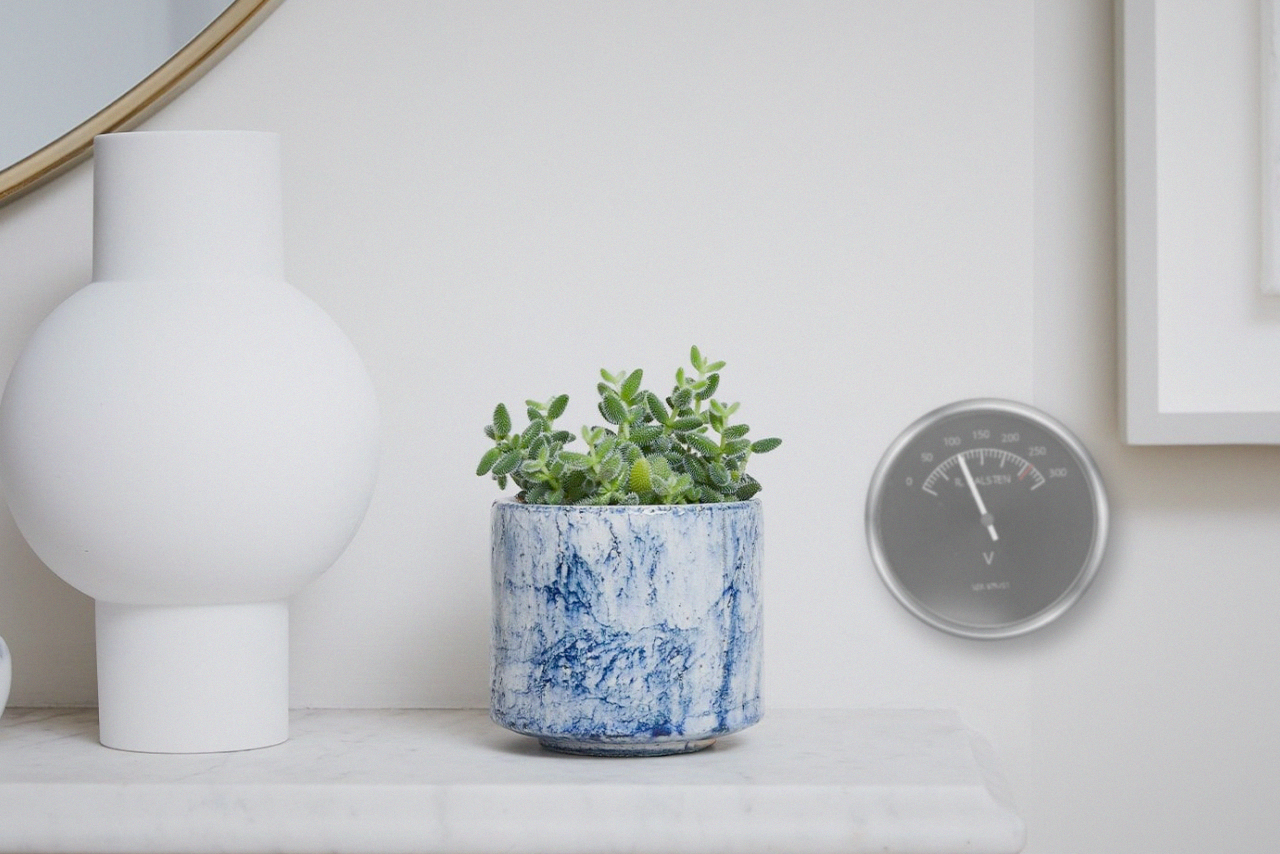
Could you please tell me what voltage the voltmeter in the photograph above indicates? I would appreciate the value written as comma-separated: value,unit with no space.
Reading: 100,V
